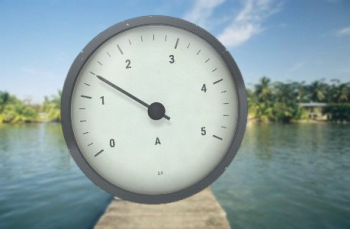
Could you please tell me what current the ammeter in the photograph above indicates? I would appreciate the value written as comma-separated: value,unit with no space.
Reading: 1.4,A
